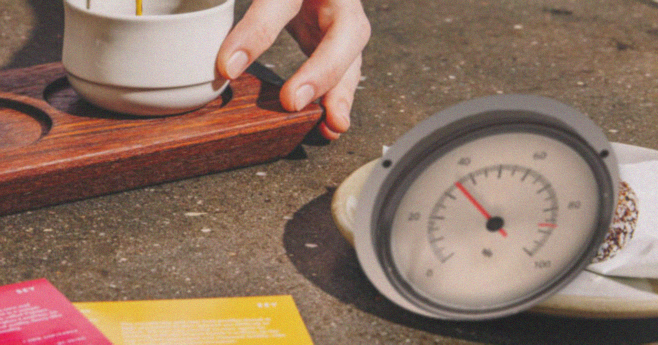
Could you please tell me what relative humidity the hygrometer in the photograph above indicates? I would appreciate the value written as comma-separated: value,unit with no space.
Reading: 35,%
